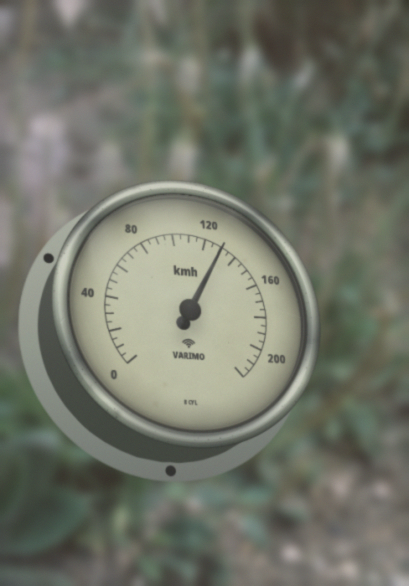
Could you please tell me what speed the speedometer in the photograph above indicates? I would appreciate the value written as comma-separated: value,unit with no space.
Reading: 130,km/h
